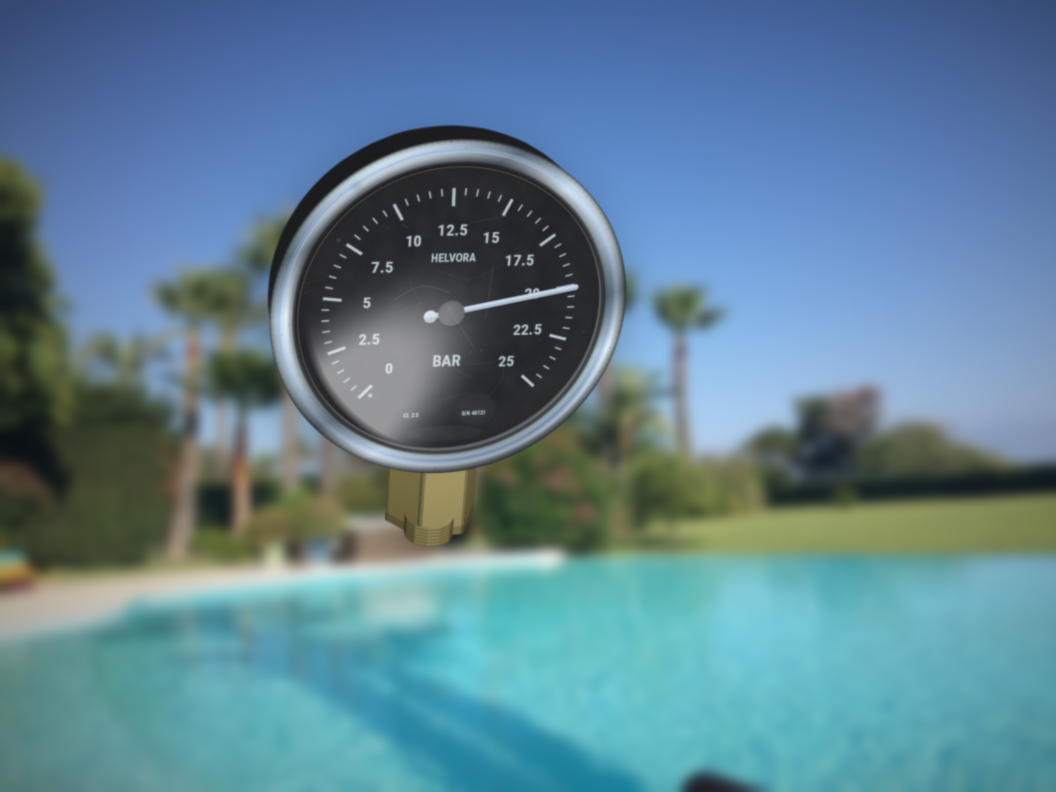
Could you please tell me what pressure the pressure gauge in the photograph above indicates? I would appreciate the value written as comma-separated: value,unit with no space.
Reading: 20,bar
